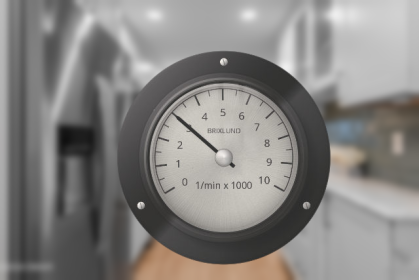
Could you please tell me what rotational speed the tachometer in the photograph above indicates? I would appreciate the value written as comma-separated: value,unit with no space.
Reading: 3000,rpm
